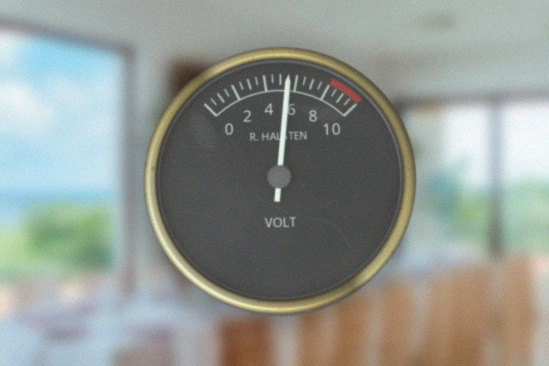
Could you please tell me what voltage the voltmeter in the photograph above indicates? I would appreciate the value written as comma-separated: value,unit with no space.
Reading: 5.5,V
